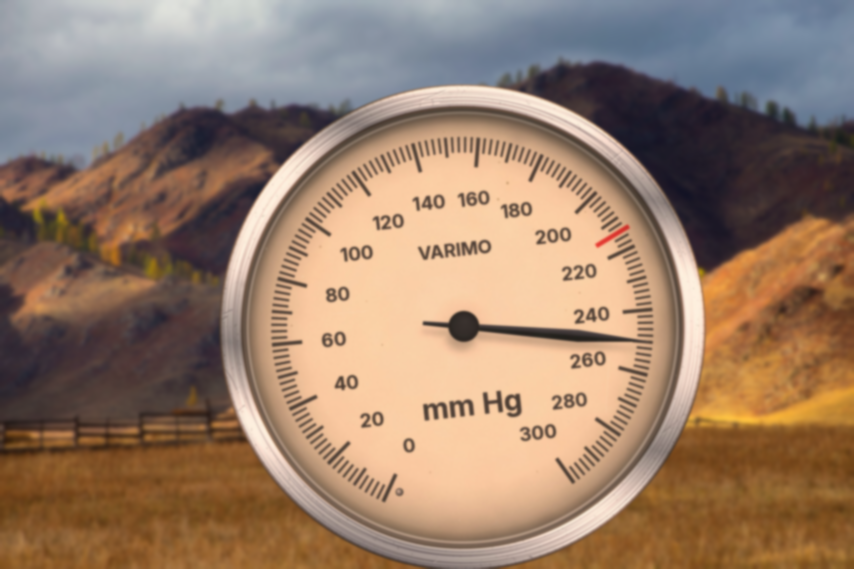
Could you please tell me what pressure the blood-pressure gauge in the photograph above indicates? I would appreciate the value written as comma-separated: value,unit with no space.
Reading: 250,mmHg
